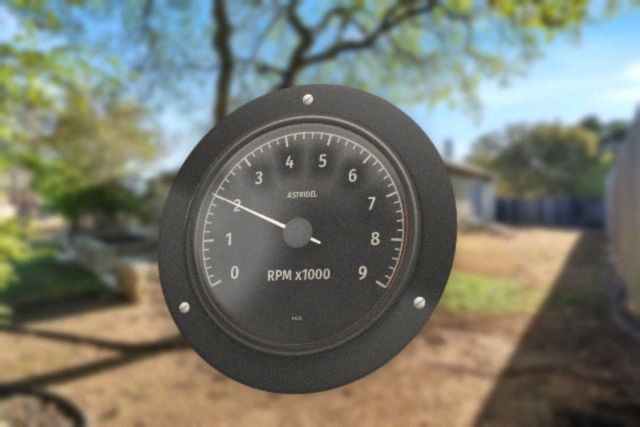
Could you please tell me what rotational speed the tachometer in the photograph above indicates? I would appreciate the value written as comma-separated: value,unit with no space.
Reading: 2000,rpm
